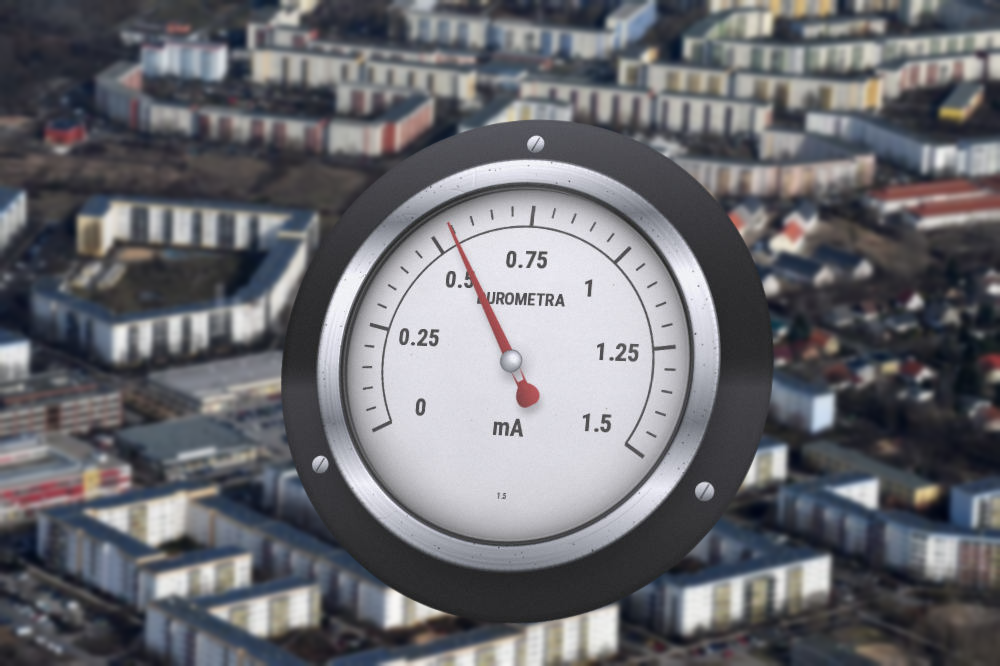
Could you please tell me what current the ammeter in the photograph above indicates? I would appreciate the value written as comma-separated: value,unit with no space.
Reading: 0.55,mA
